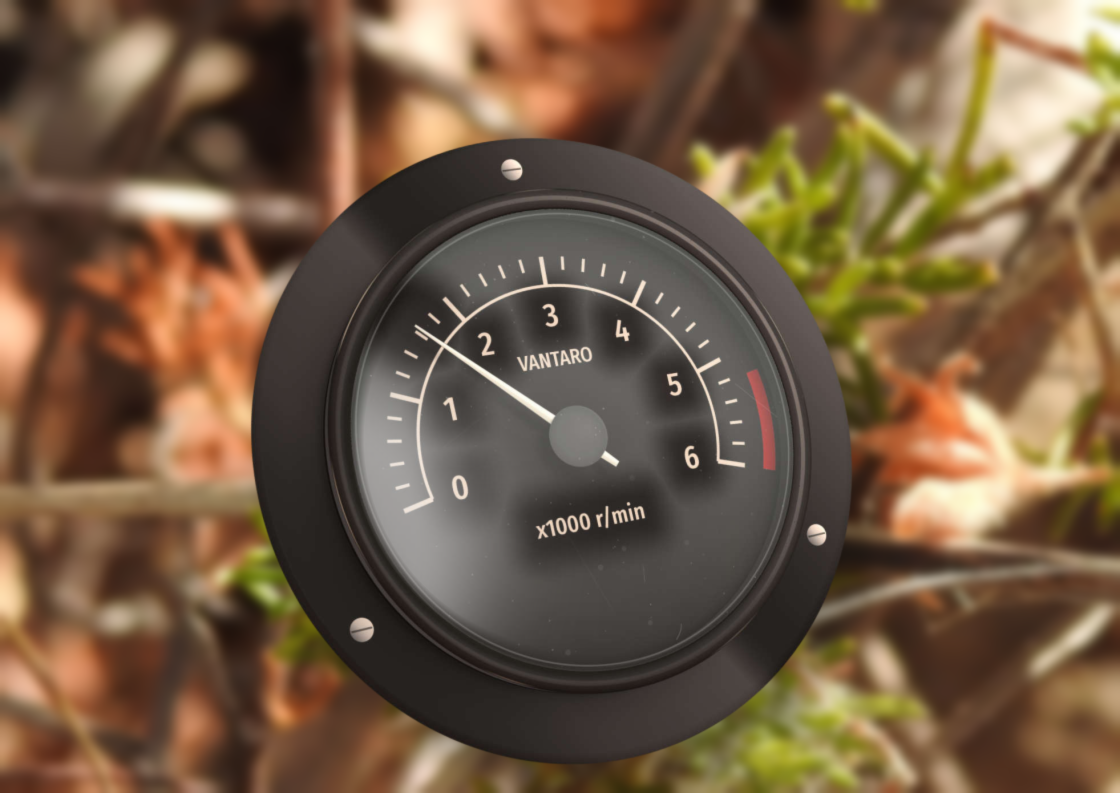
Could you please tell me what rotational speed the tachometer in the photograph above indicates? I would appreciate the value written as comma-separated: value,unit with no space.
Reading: 1600,rpm
